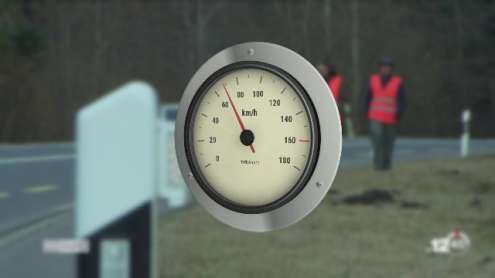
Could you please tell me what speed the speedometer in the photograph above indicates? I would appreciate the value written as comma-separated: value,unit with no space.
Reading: 70,km/h
